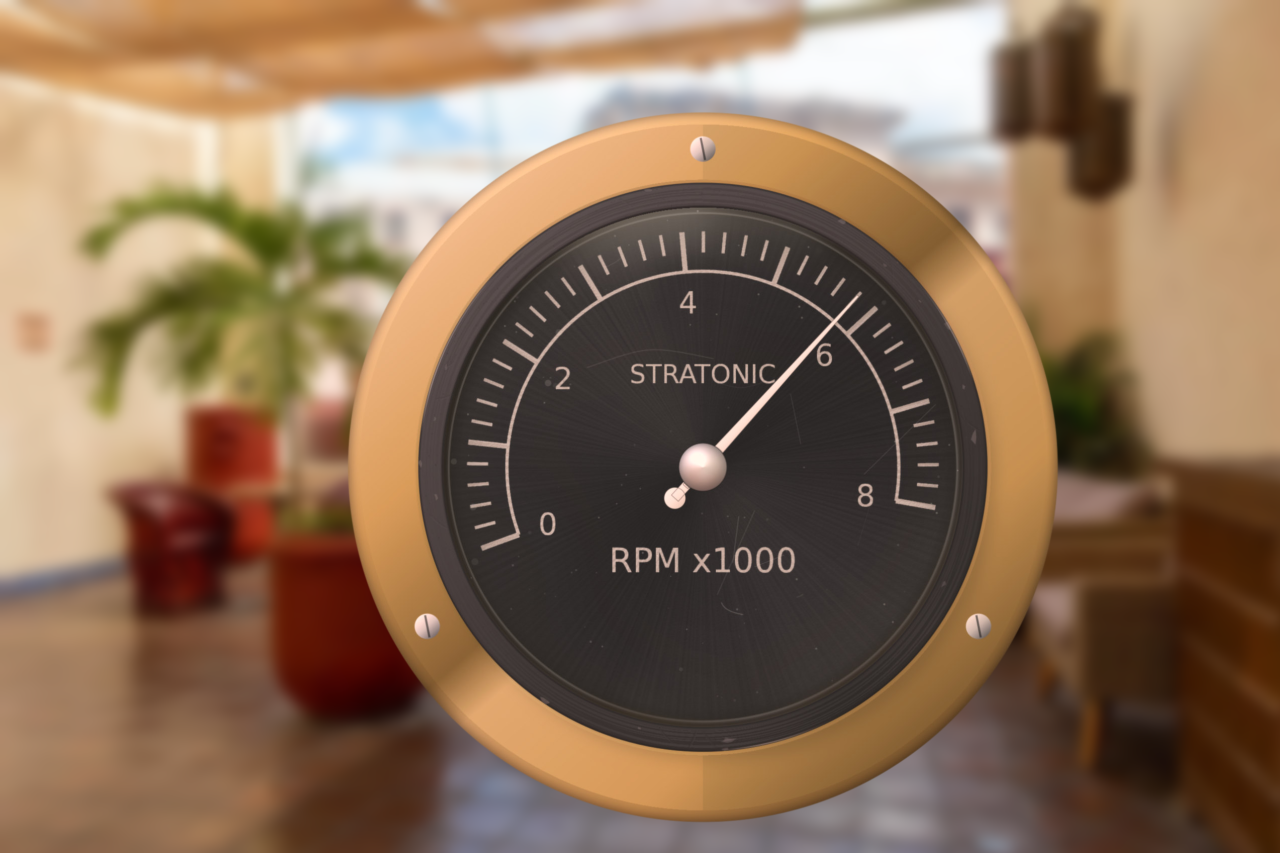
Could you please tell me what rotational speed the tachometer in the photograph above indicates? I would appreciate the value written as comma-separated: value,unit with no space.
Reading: 5800,rpm
